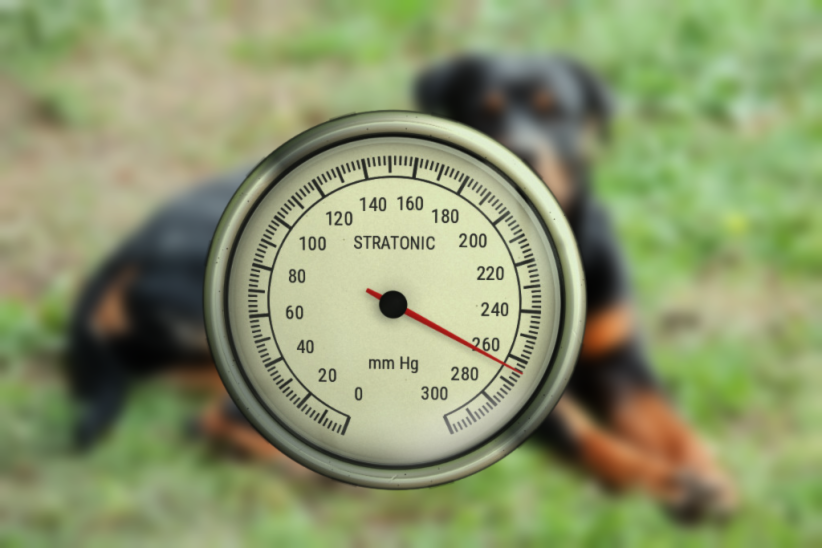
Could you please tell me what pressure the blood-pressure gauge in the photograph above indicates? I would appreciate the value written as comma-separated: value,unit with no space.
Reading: 264,mmHg
